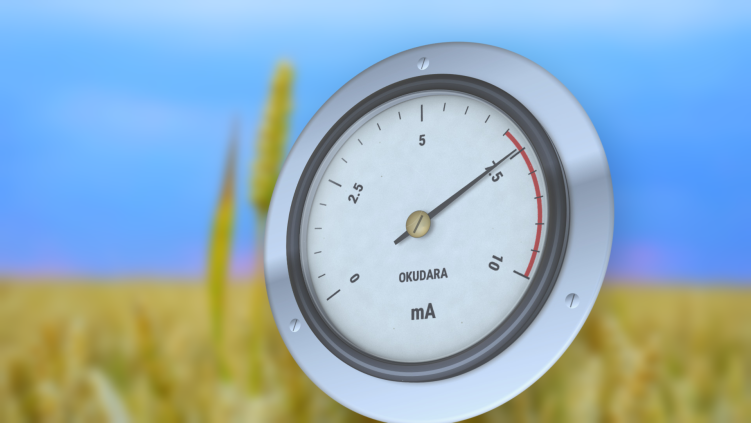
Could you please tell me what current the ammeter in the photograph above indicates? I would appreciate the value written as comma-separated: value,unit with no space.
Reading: 7.5,mA
